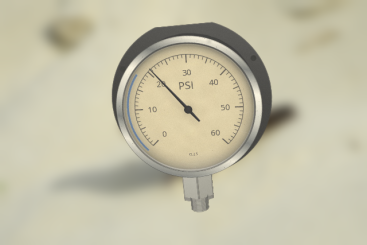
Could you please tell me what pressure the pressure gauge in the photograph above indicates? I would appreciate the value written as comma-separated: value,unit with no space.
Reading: 21,psi
